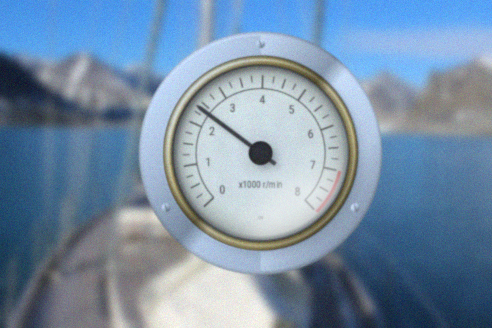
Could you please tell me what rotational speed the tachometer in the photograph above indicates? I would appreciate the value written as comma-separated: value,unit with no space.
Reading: 2375,rpm
